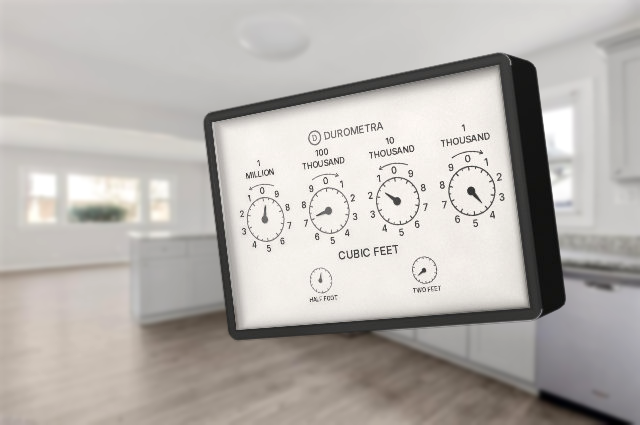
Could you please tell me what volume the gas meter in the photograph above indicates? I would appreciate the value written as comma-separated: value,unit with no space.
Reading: 971400,ft³
